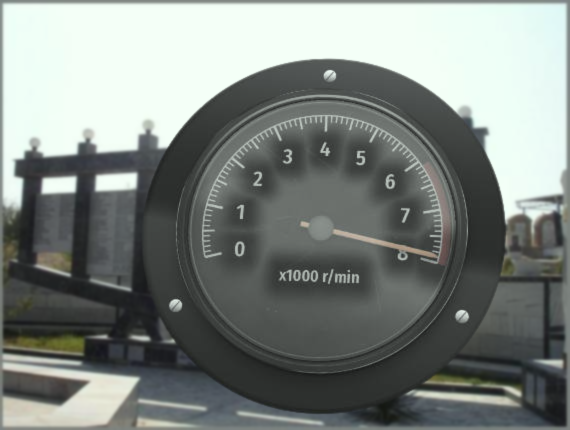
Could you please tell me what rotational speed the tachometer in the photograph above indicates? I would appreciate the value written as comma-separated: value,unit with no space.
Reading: 7900,rpm
